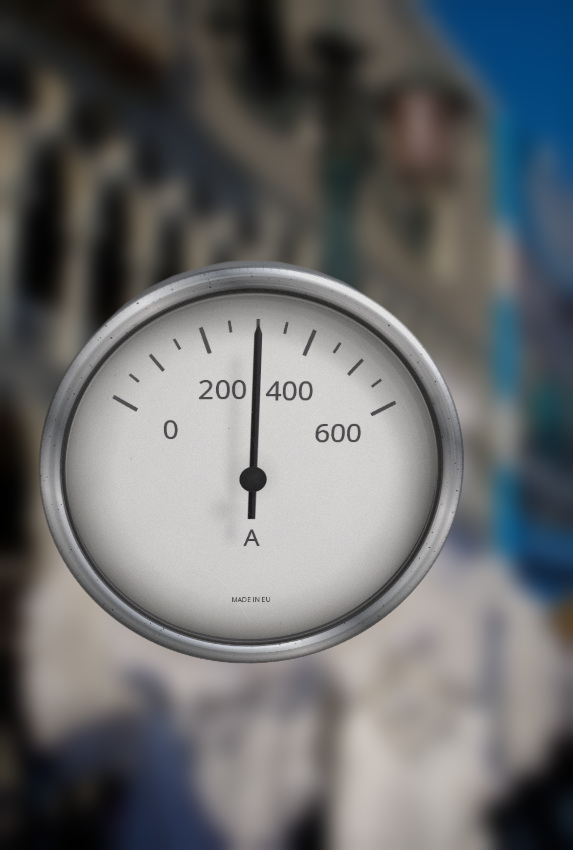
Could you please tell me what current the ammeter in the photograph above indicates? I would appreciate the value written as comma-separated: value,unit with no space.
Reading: 300,A
